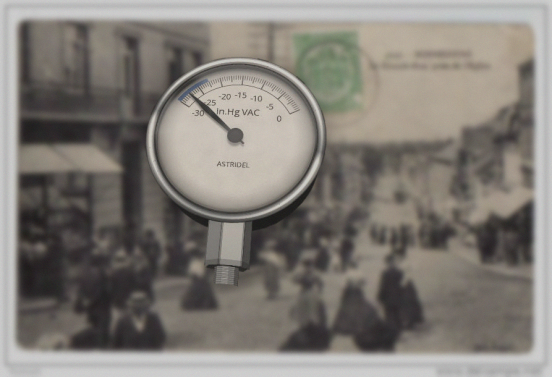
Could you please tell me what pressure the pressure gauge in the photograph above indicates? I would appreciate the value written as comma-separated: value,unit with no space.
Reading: -27.5,inHg
